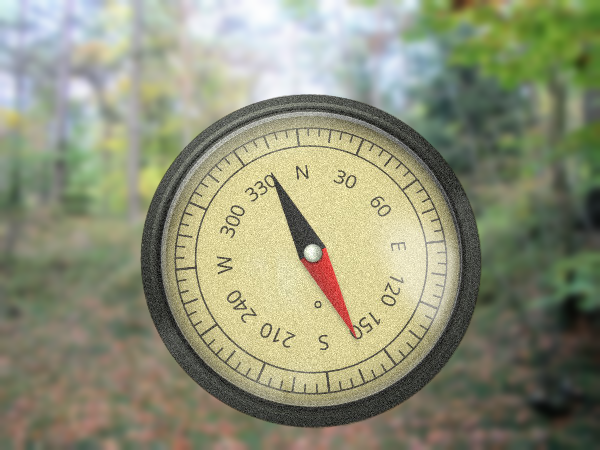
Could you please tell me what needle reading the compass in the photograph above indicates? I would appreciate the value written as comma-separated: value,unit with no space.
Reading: 160,°
